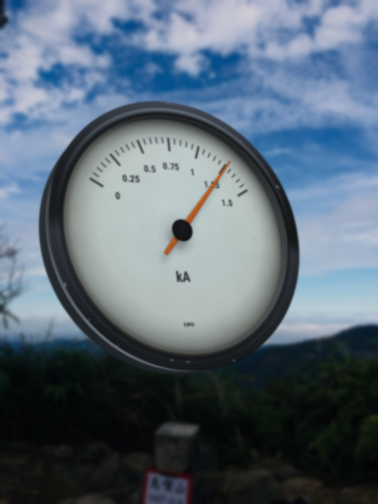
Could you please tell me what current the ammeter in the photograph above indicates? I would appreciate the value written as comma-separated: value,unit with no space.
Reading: 1.25,kA
